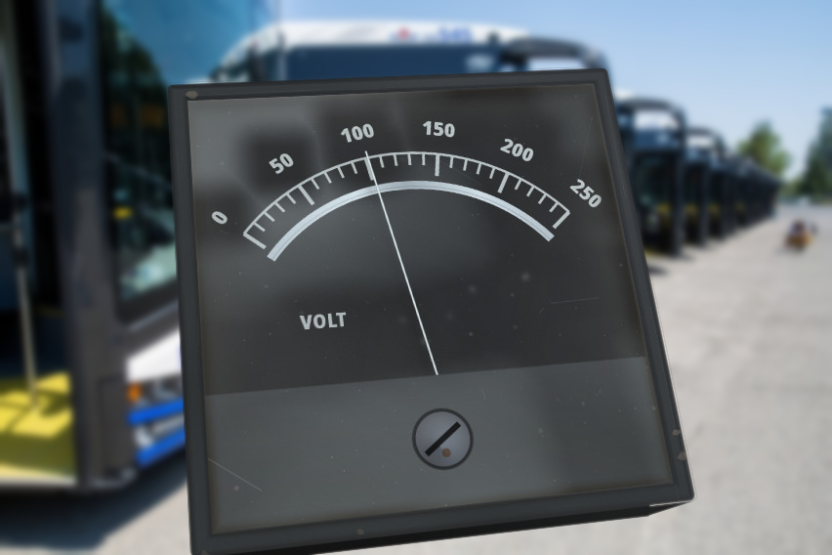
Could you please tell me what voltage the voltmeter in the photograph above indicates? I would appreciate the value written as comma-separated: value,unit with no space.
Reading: 100,V
